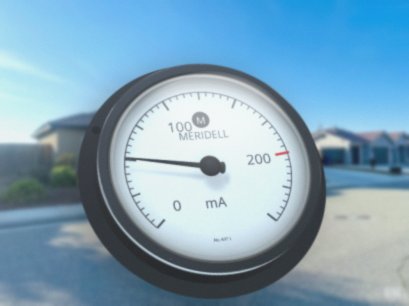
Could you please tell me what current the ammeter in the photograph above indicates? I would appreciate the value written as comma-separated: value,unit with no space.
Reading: 50,mA
